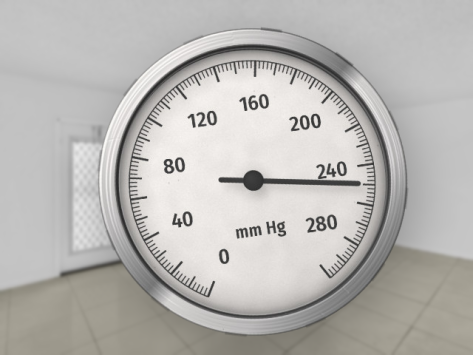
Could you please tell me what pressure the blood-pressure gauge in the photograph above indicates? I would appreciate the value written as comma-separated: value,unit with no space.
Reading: 250,mmHg
